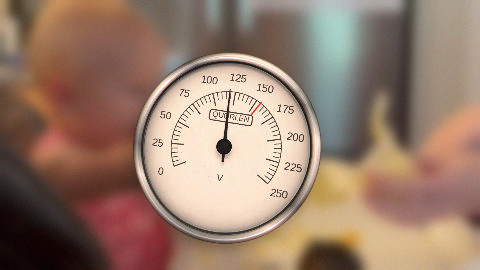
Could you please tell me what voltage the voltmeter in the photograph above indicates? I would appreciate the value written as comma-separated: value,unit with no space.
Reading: 120,V
